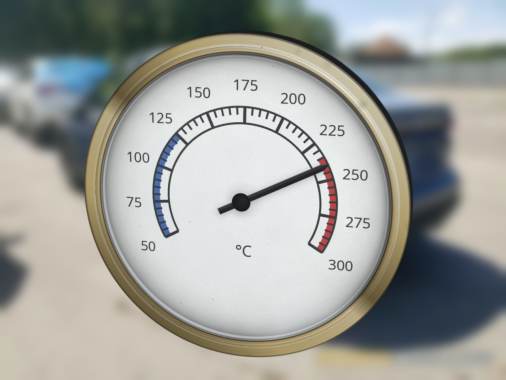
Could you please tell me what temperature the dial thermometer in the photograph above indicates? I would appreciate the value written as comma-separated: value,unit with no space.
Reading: 240,°C
